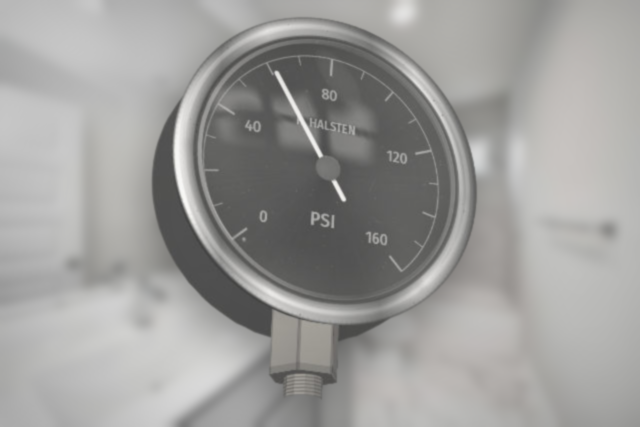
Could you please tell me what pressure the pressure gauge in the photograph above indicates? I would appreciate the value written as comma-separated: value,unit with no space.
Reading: 60,psi
